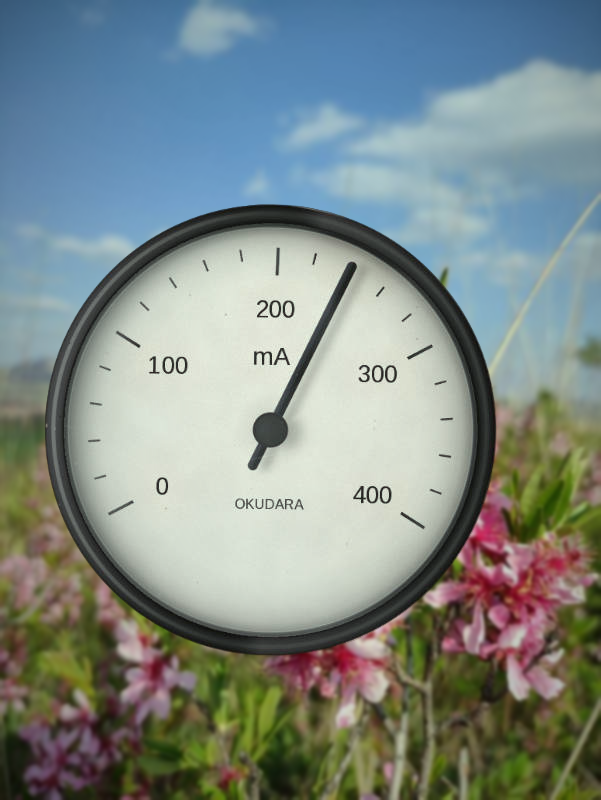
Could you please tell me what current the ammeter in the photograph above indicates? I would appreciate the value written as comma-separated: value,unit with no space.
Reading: 240,mA
